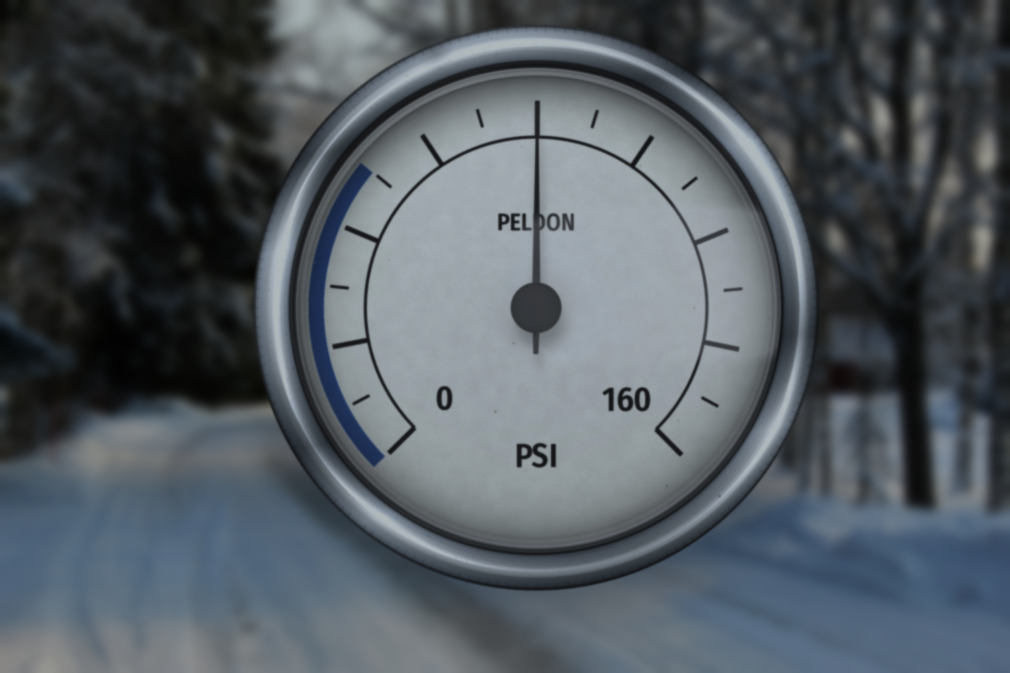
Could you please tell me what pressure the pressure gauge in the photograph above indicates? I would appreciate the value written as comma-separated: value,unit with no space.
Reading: 80,psi
